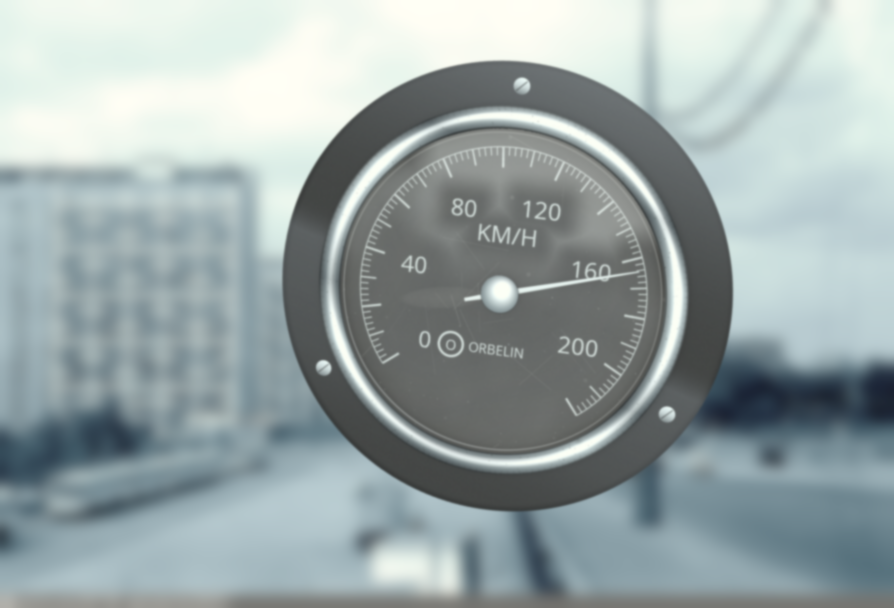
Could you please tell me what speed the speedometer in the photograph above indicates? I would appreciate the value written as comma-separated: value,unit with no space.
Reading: 164,km/h
